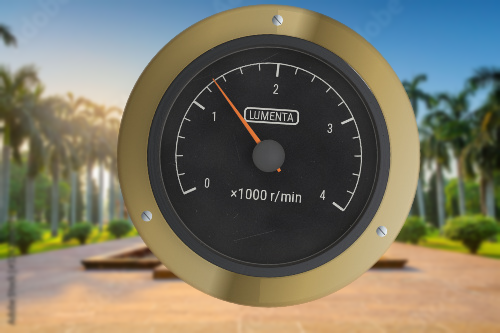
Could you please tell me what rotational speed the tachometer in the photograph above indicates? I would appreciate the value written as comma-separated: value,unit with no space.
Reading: 1300,rpm
